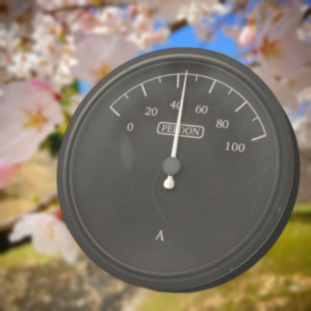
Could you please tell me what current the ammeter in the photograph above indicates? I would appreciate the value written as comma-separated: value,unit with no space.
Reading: 45,A
